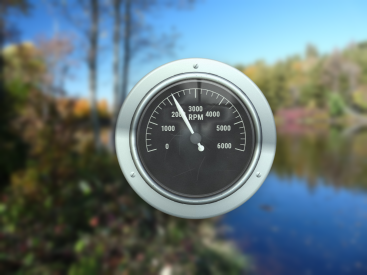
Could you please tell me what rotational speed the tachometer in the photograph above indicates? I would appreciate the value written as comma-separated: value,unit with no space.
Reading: 2200,rpm
